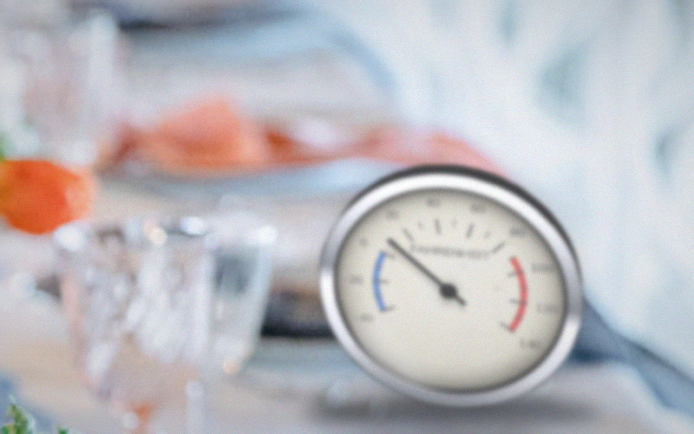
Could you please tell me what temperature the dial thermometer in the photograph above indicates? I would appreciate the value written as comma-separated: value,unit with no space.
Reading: 10,°F
